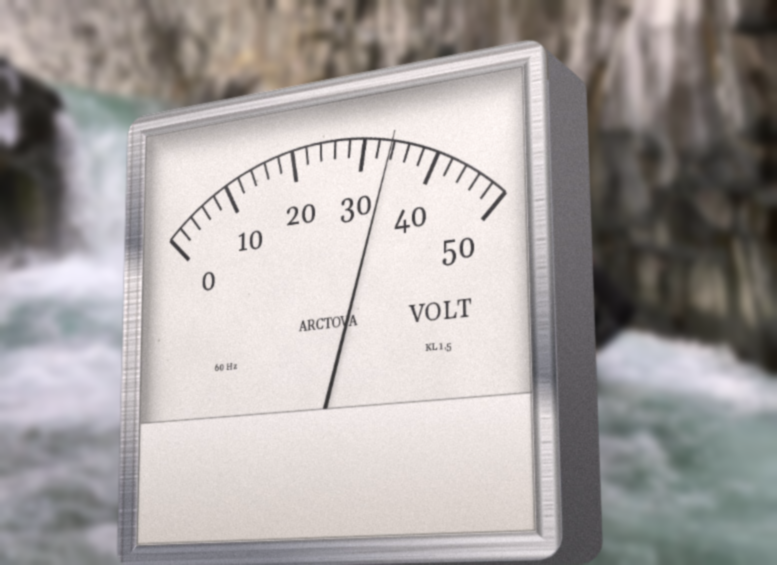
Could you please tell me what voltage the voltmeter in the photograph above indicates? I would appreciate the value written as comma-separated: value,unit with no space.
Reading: 34,V
